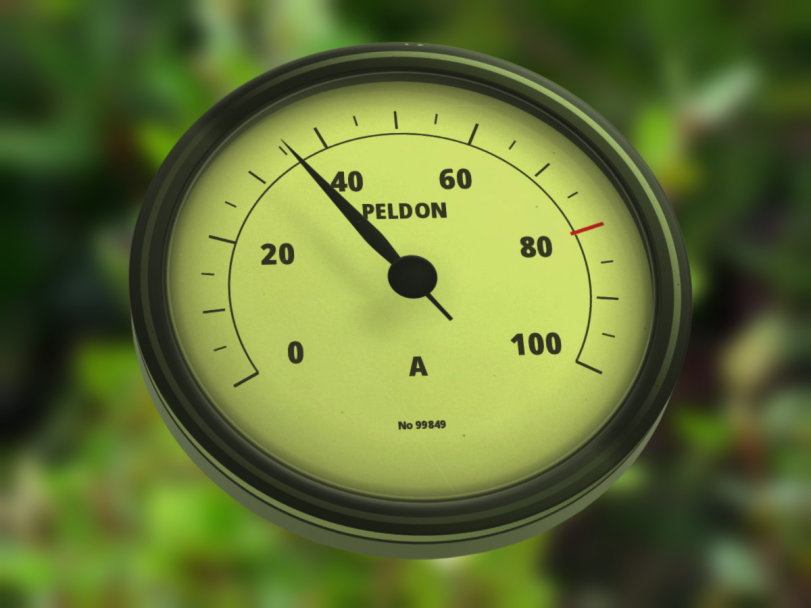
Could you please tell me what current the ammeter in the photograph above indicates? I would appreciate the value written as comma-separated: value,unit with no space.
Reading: 35,A
